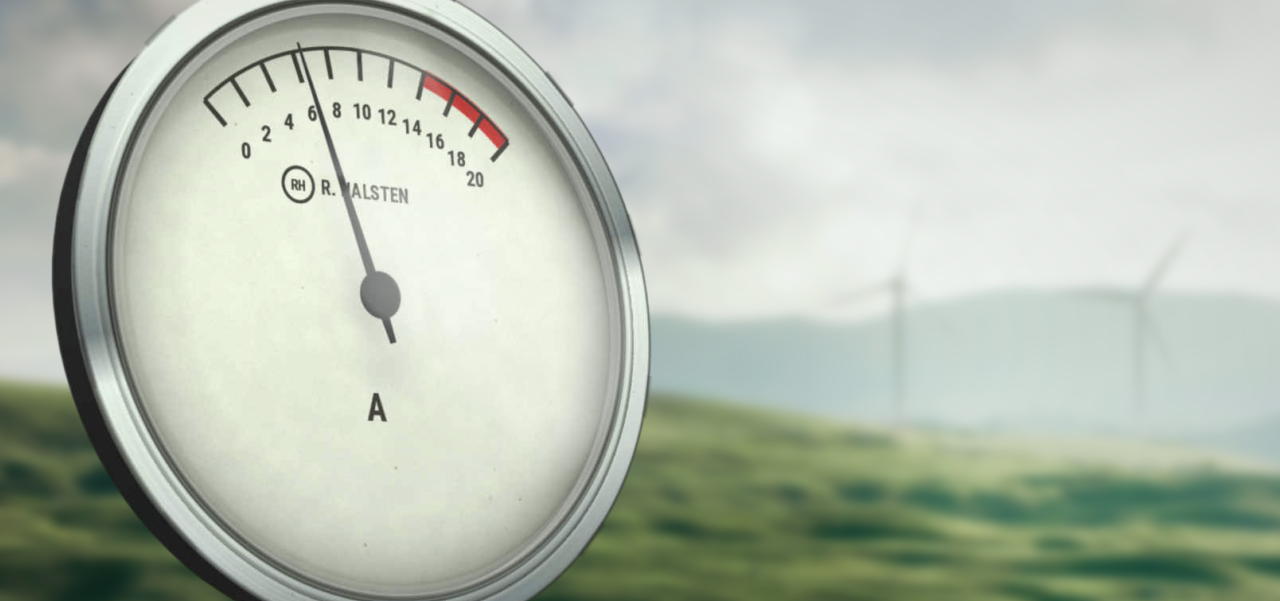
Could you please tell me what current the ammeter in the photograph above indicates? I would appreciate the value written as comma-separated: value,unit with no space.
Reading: 6,A
